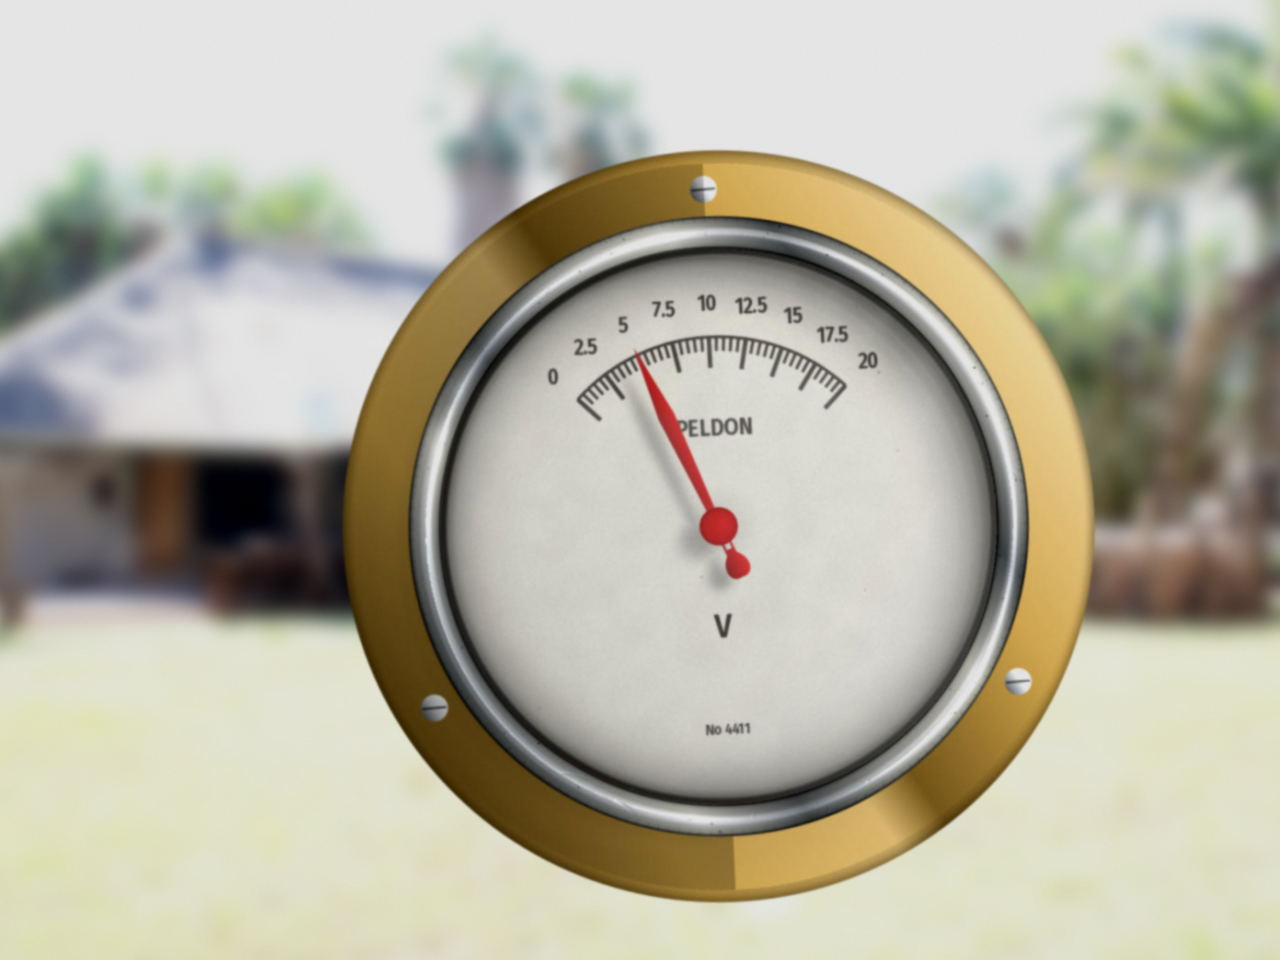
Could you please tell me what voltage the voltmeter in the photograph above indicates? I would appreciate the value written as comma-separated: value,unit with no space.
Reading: 5,V
